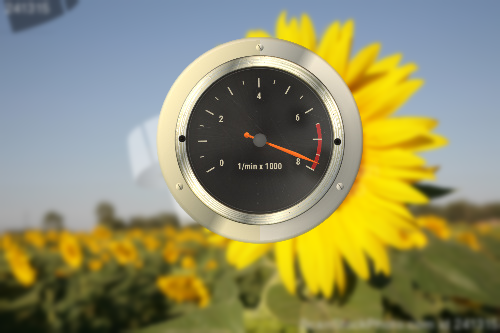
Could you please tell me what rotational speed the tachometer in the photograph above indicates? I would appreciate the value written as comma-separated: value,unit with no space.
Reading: 7750,rpm
